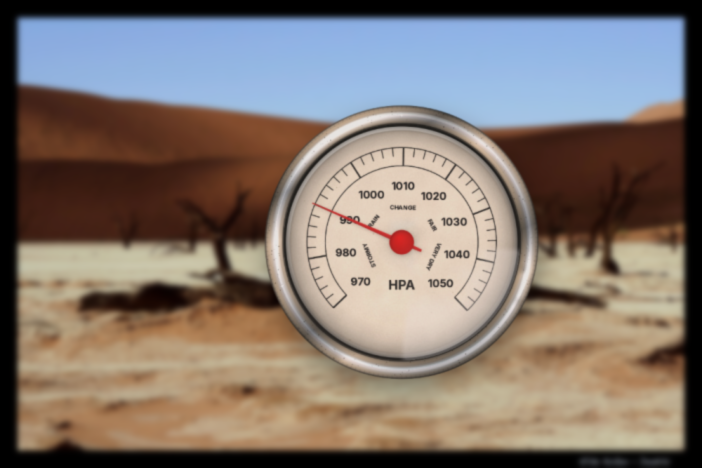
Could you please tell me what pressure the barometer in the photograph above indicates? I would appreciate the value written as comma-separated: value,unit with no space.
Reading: 990,hPa
